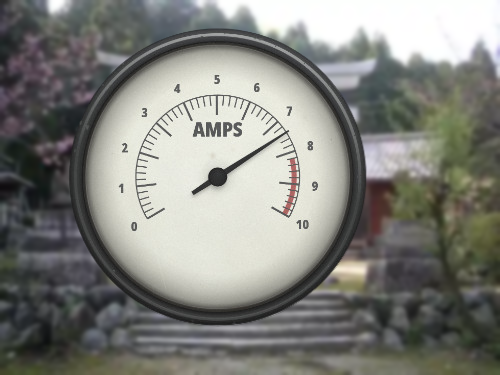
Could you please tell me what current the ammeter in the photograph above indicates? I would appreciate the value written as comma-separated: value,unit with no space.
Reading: 7.4,A
